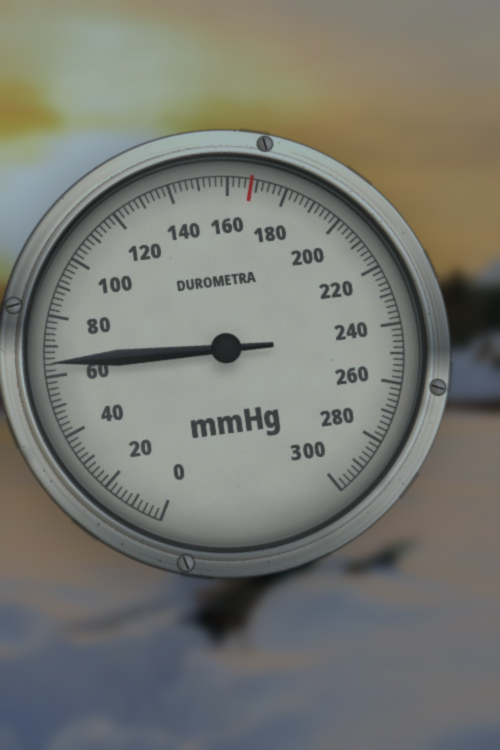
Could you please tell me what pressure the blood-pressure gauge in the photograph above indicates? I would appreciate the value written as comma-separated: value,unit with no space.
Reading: 64,mmHg
